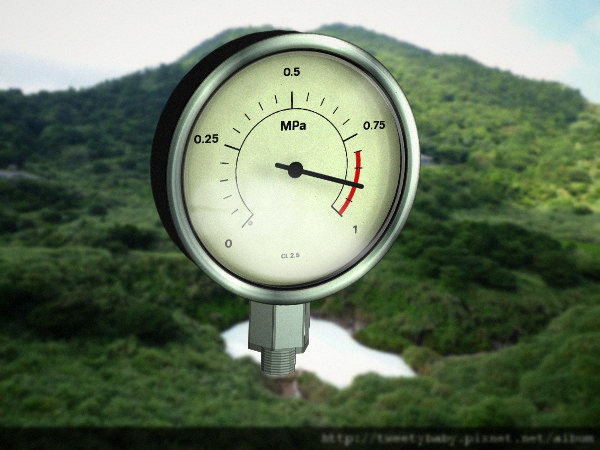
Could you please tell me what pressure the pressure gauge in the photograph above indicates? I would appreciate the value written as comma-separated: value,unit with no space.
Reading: 0.9,MPa
